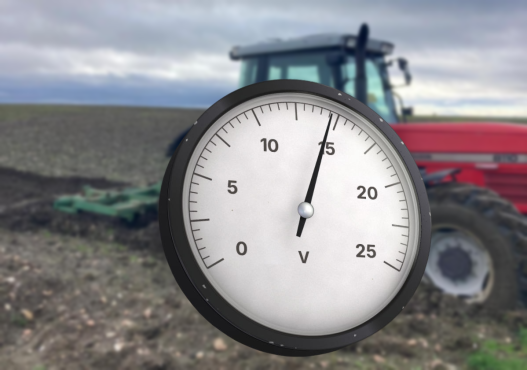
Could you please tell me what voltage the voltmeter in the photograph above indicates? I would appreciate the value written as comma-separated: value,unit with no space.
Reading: 14.5,V
